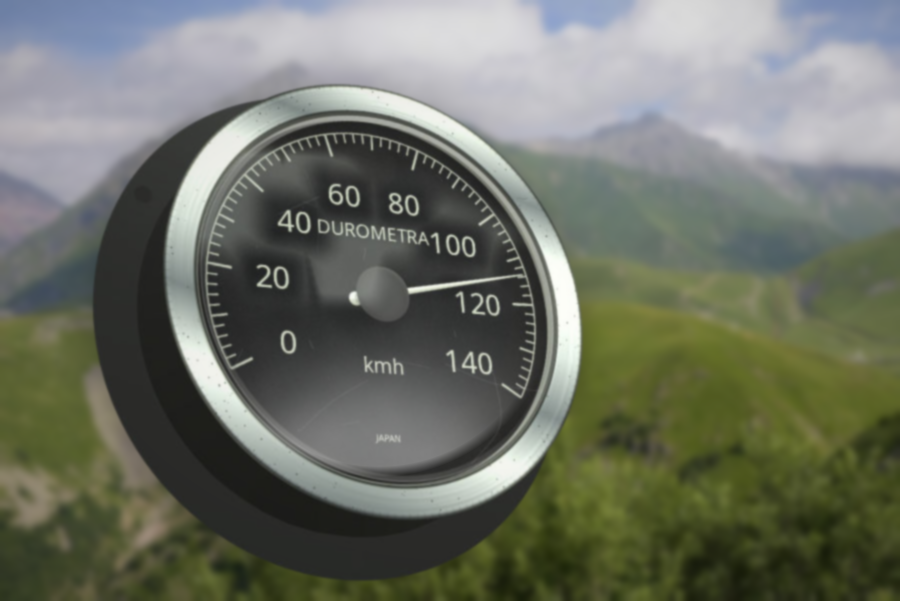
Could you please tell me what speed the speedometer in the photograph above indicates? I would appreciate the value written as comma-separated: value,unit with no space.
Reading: 114,km/h
